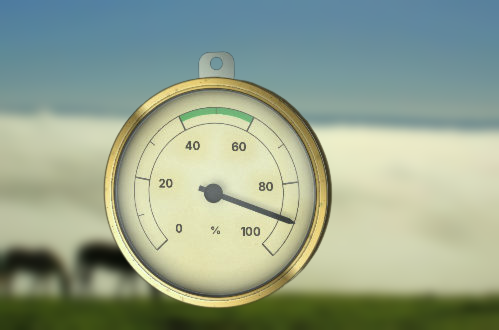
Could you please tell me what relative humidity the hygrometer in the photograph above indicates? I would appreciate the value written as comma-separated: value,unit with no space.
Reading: 90,%
